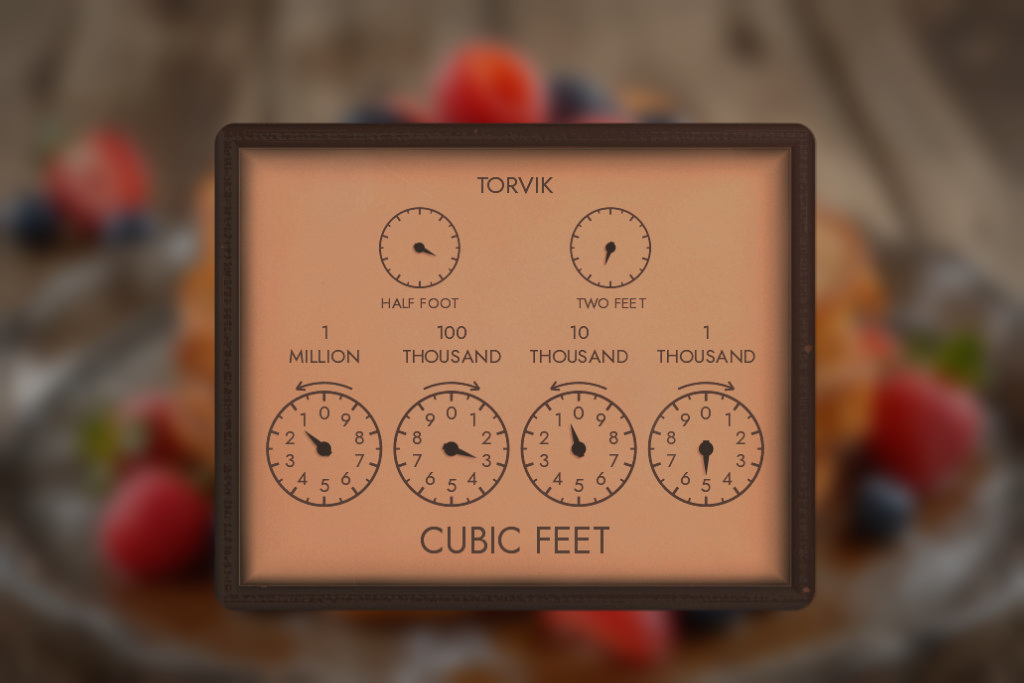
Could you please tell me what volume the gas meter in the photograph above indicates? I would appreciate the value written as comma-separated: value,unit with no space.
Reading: 130500,ft³
